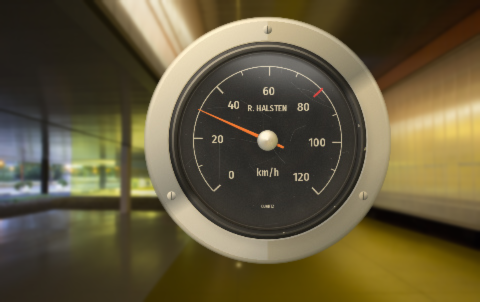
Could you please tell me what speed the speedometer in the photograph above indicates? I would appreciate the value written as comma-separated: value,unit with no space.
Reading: 30,km/h
